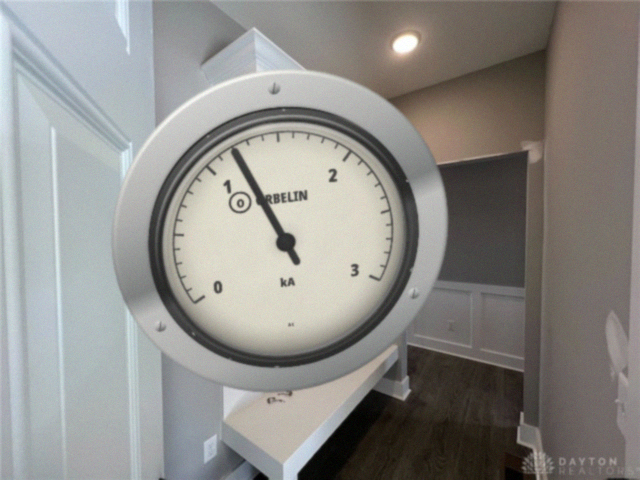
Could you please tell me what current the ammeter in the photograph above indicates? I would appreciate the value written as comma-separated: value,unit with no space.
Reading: 1.2,kA
